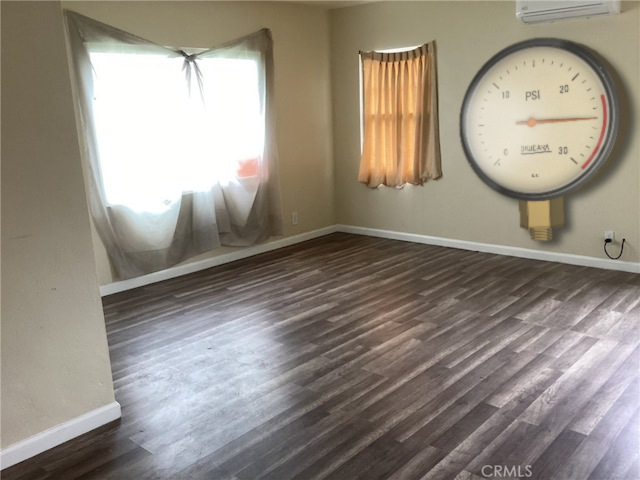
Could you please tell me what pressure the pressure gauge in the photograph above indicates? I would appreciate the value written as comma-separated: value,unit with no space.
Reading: 25,psi
